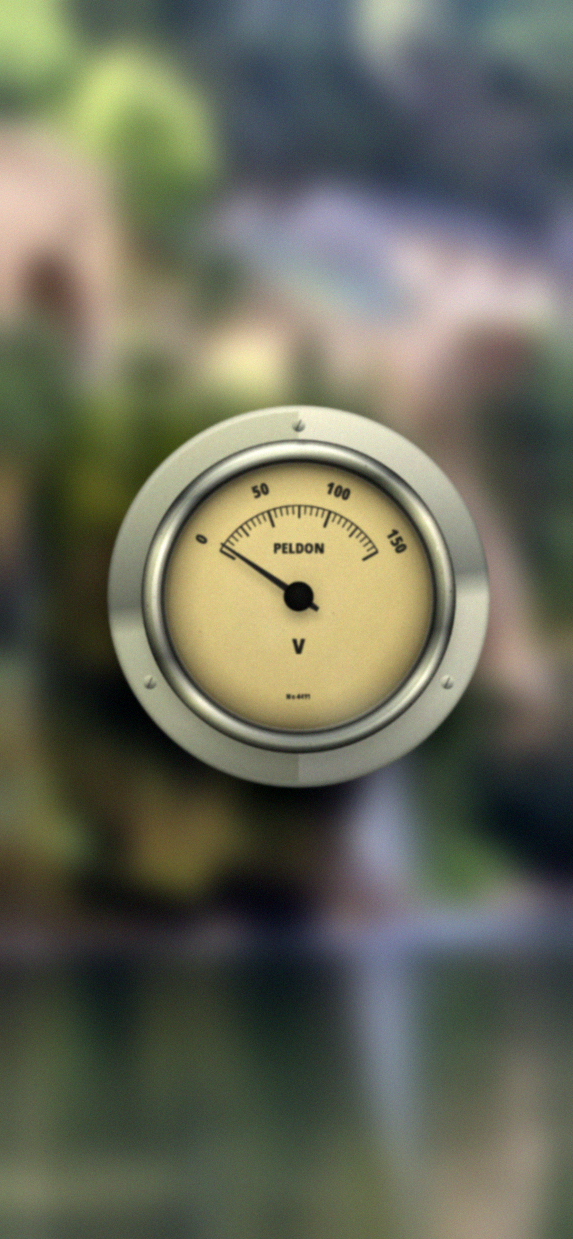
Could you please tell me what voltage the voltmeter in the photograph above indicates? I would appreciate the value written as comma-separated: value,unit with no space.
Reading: 5,V
